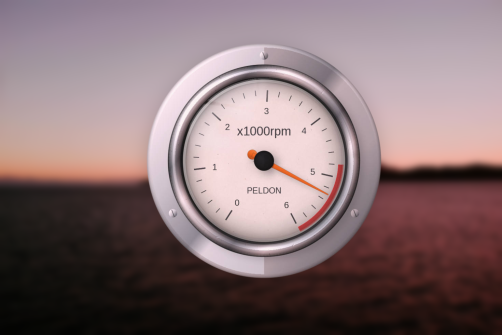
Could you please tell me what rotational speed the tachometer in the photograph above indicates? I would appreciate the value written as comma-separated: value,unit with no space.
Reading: 5300,rpm
